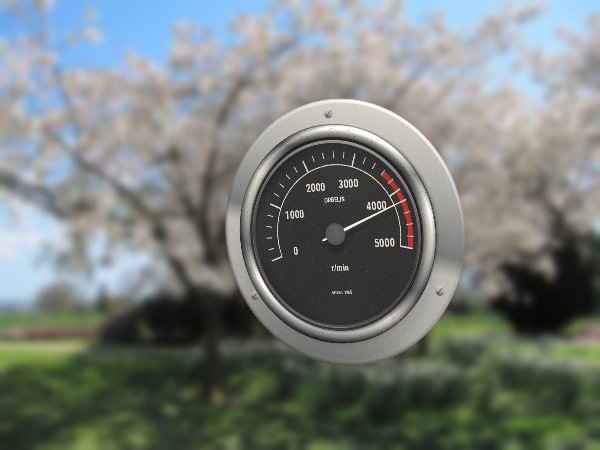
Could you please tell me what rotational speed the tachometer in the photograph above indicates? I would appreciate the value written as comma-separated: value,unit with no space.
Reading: 4200,rpm
